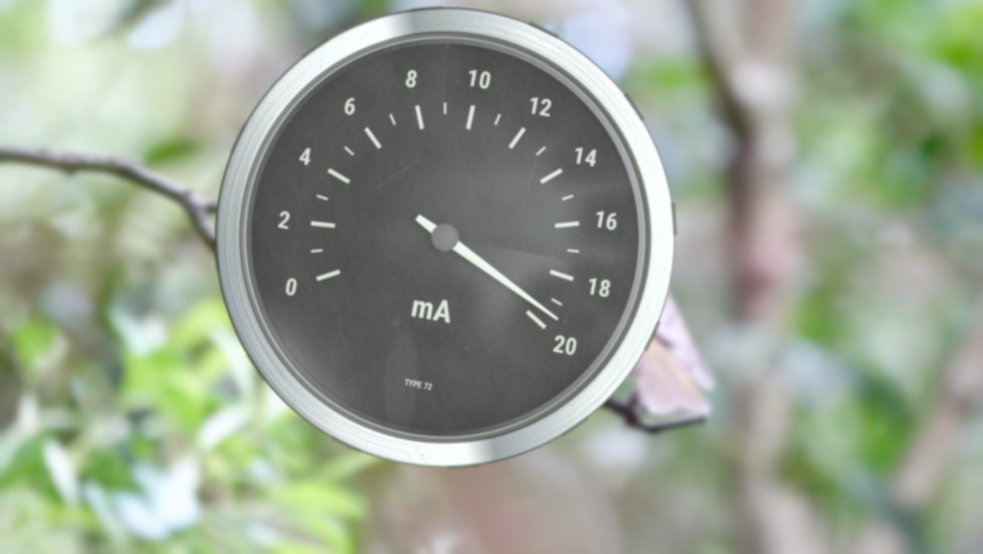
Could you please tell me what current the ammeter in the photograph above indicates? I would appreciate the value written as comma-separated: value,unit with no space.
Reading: 19.5,mA
